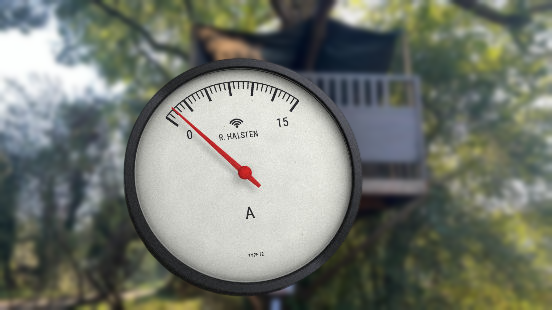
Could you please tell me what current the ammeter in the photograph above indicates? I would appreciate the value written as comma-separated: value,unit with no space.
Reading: 1,A
